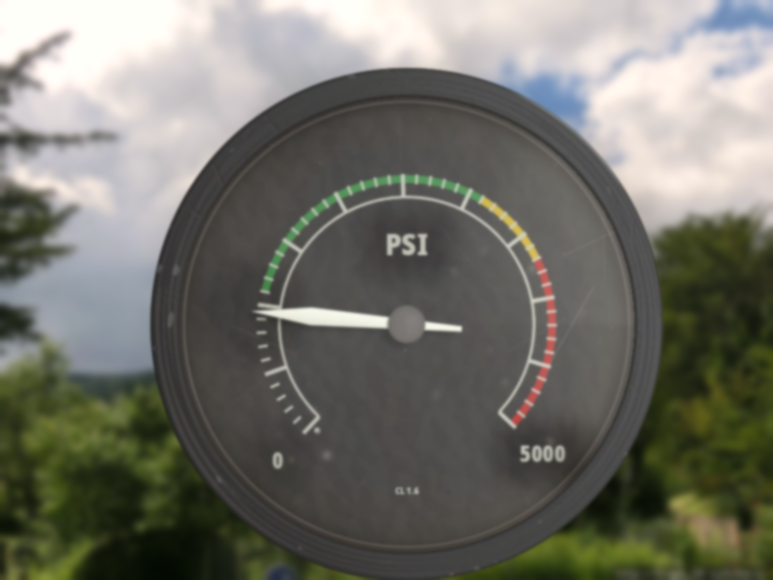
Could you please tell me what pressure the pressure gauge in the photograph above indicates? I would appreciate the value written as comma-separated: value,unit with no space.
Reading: 950,psi
